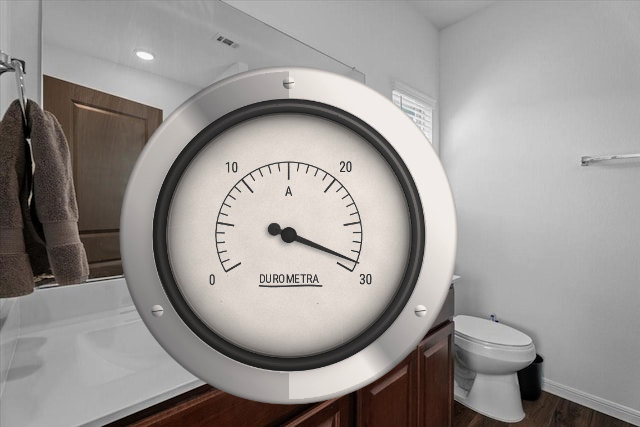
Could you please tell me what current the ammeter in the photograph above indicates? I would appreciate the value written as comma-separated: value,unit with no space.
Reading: 29,A
